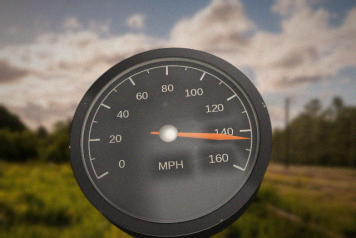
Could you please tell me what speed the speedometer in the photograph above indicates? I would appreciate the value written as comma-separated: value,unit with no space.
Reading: 145,mph
